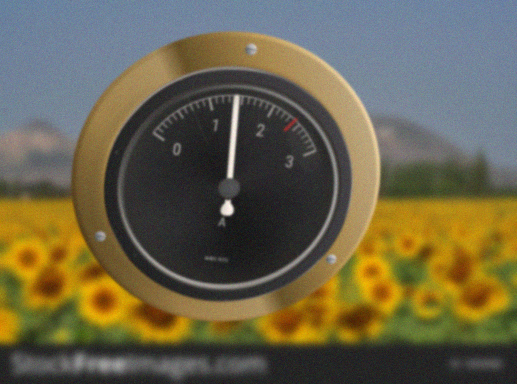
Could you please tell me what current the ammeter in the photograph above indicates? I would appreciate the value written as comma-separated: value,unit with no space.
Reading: 1.4,A
